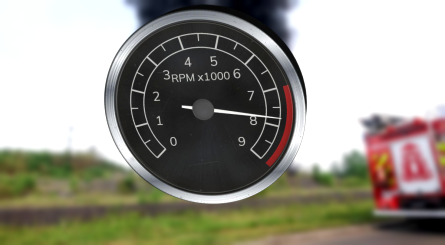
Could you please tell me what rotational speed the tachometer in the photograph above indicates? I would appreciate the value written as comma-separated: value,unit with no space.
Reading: 7750,rpm
